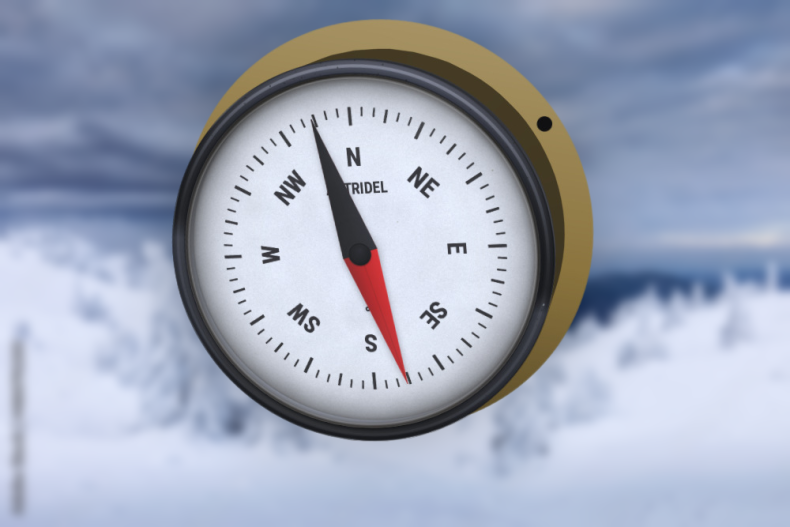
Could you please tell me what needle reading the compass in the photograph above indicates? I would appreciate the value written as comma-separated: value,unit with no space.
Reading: 165,°
